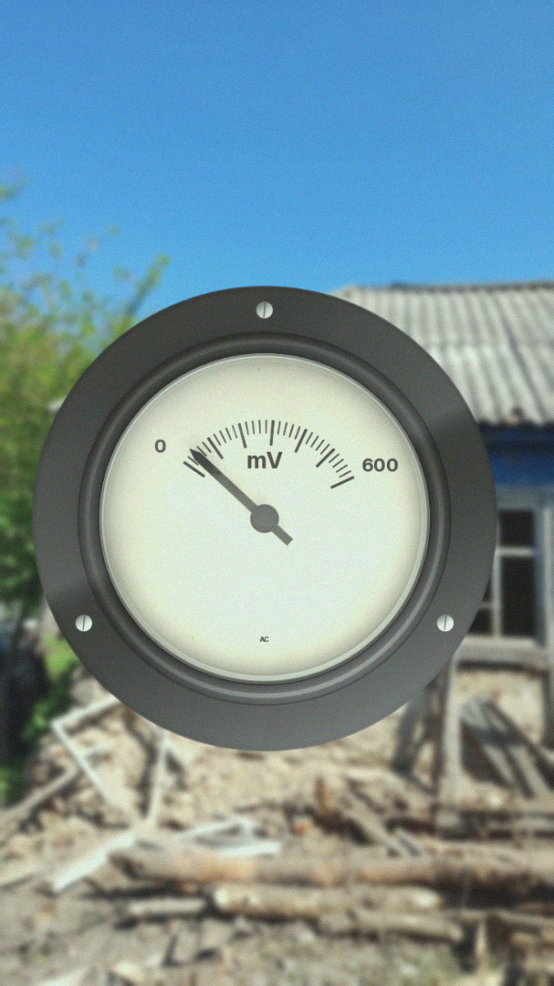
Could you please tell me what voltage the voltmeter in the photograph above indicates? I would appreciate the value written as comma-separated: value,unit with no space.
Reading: 40,mV
